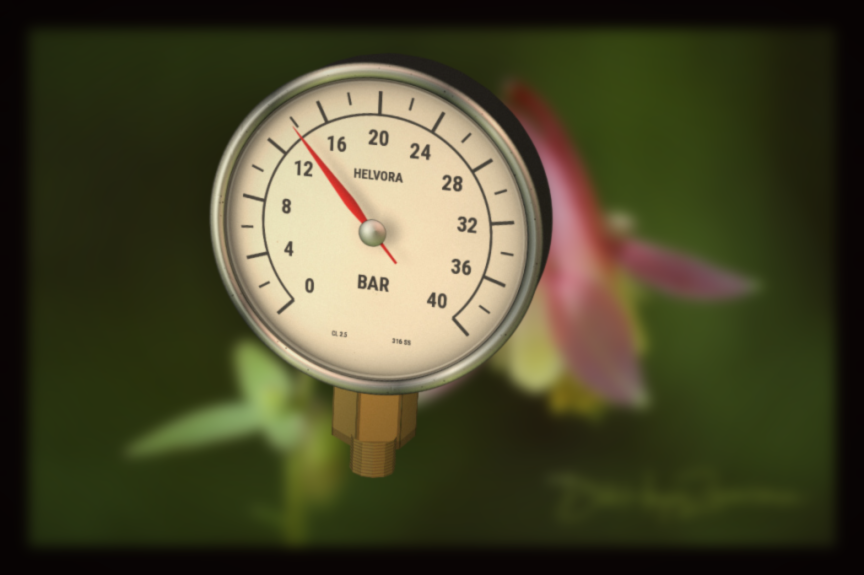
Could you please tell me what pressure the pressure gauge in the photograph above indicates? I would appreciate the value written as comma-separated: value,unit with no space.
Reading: 14,bar
